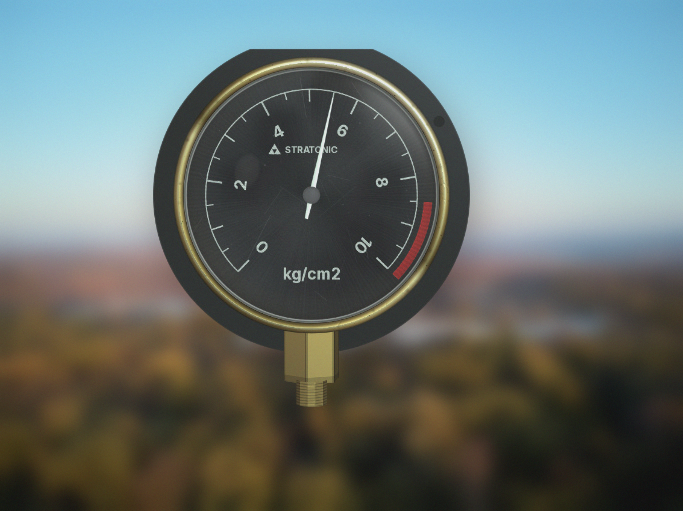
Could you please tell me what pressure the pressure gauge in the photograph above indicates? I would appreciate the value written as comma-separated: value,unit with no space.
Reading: 5.5,kg/cm²
